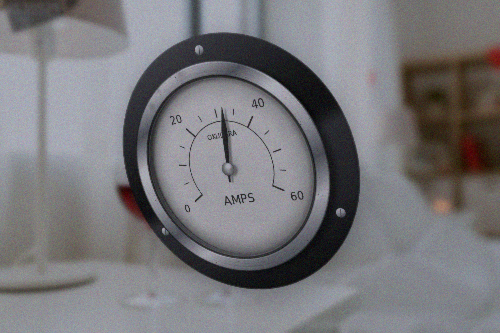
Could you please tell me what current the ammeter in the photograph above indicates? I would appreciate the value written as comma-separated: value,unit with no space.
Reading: 32.5,A
